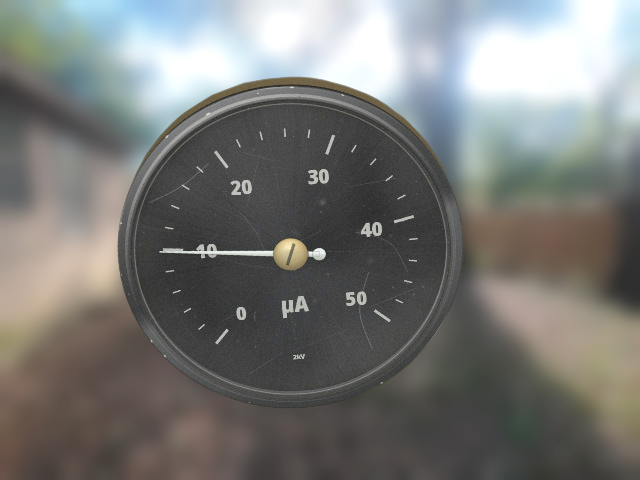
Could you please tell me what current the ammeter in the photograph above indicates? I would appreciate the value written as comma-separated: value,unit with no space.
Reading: 10,µA
